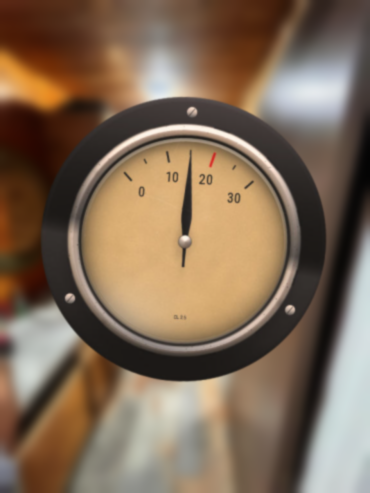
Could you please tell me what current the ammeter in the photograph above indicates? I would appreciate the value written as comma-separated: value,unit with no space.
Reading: 15,A
